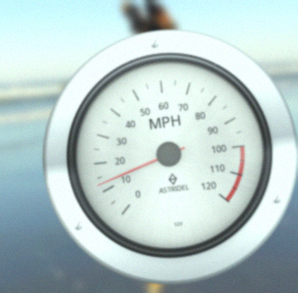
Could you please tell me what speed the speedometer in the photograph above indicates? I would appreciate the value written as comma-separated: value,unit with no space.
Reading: 12.5,mph
